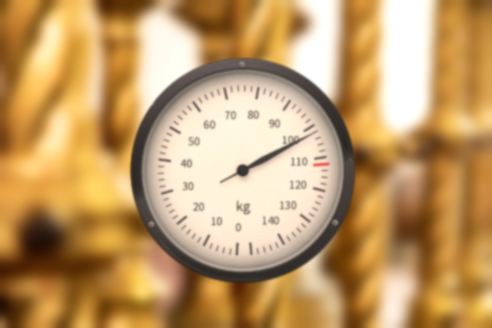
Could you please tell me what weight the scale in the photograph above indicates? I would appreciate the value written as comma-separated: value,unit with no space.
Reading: 102,kg
